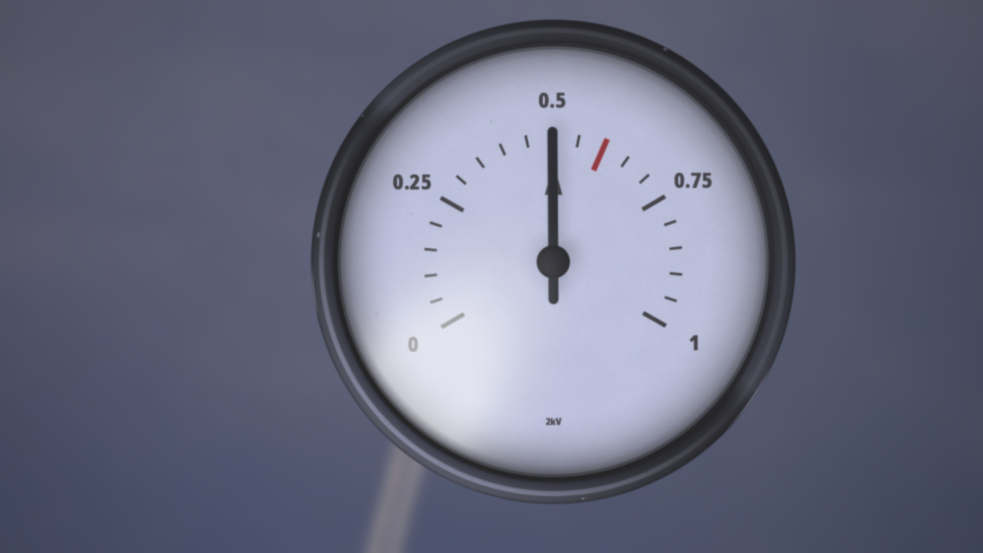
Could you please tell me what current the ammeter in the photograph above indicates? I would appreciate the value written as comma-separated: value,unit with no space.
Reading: 0.5,A
